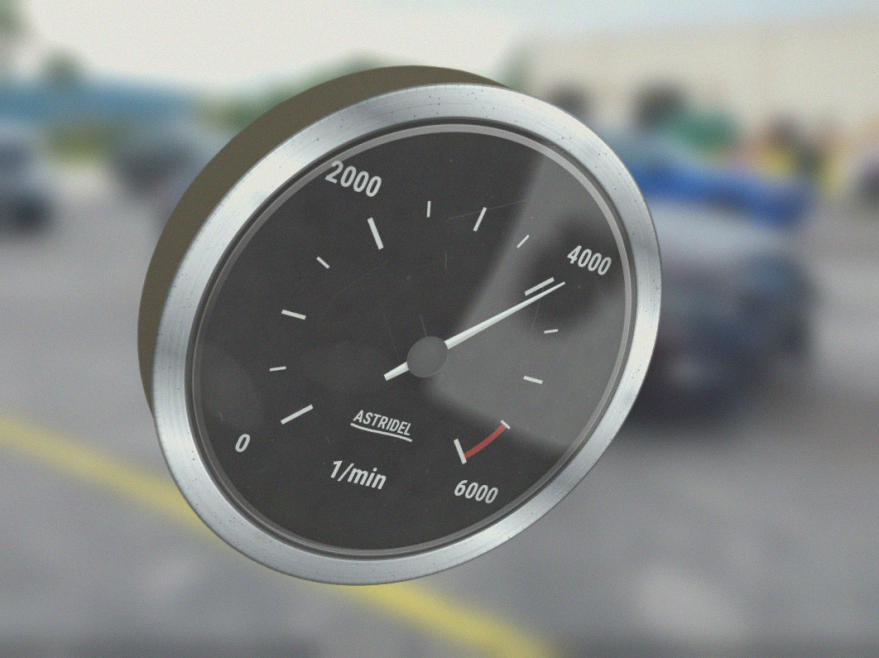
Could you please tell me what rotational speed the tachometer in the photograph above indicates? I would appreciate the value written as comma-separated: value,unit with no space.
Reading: 4000,rpm
